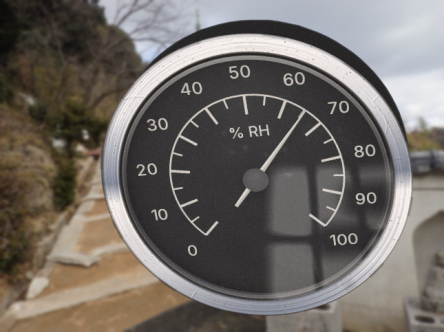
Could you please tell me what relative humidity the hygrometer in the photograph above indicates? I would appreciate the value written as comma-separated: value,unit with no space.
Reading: 65,%
